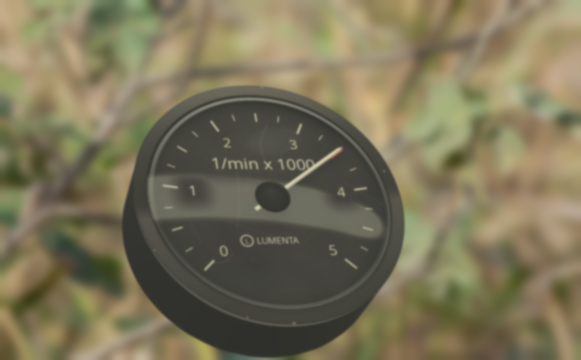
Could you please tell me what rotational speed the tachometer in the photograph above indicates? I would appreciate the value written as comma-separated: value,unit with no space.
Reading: 3500,rpm
